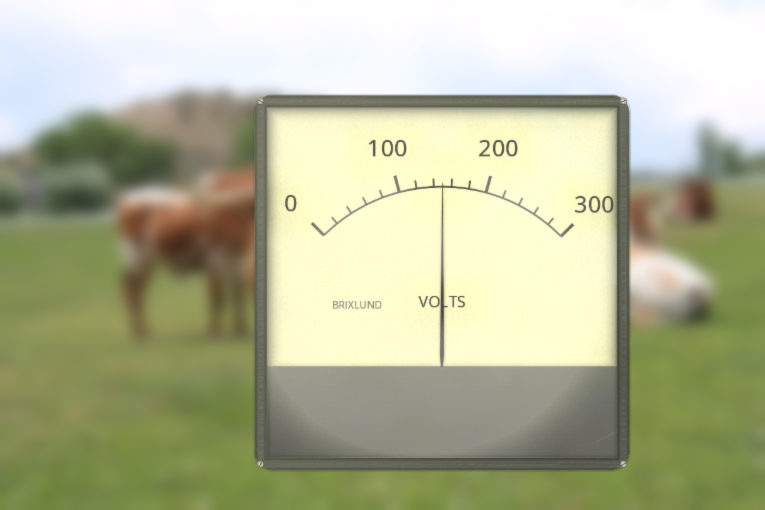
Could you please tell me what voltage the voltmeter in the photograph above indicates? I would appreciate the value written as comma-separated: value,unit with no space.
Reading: 150,V
